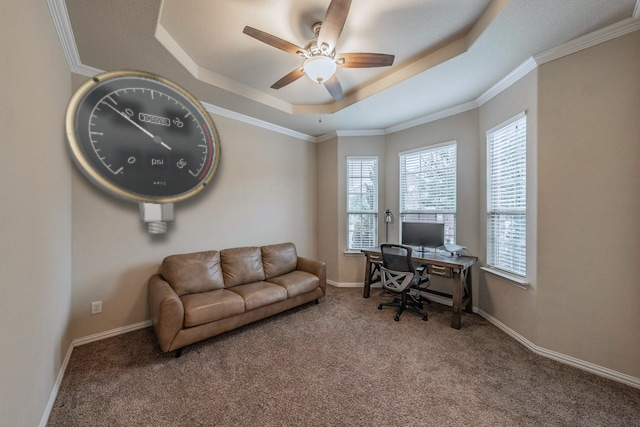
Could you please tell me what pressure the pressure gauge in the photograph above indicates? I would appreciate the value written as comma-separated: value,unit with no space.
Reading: 9,psi
